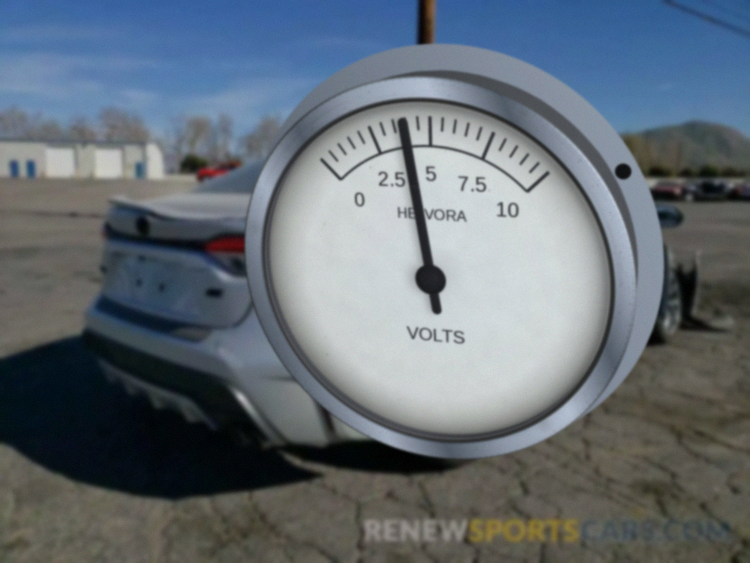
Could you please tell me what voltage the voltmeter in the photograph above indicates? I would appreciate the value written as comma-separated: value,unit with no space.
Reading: 4,V
